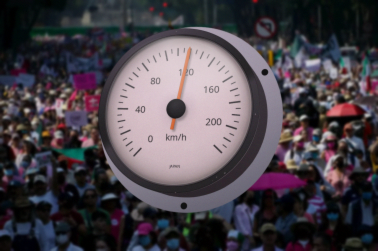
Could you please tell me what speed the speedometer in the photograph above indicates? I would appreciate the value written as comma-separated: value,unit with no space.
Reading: 120,km/h
